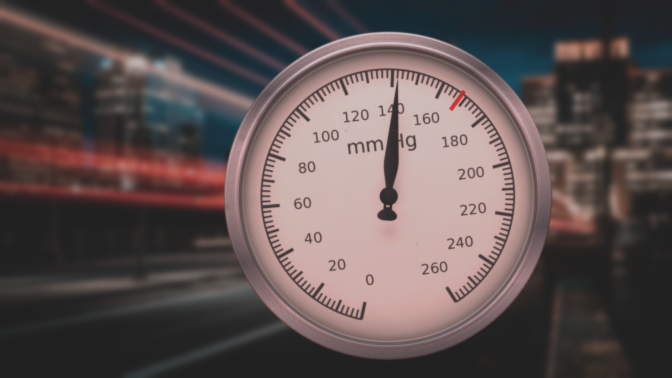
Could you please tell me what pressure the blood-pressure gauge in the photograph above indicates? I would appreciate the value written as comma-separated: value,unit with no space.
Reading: 142,mmHg
